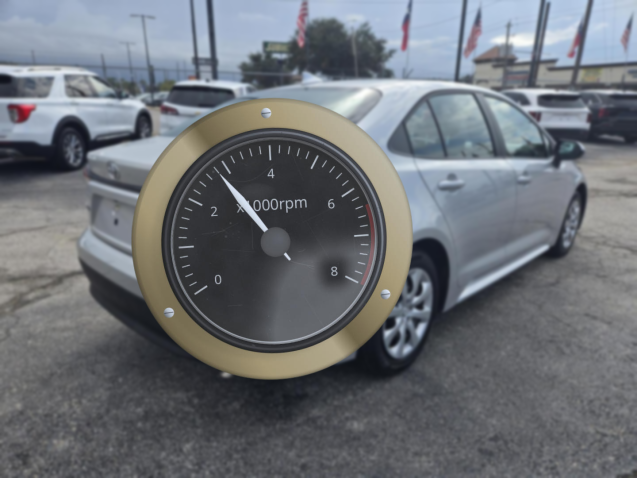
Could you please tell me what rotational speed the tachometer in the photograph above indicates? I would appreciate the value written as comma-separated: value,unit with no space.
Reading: 2800,rpm
